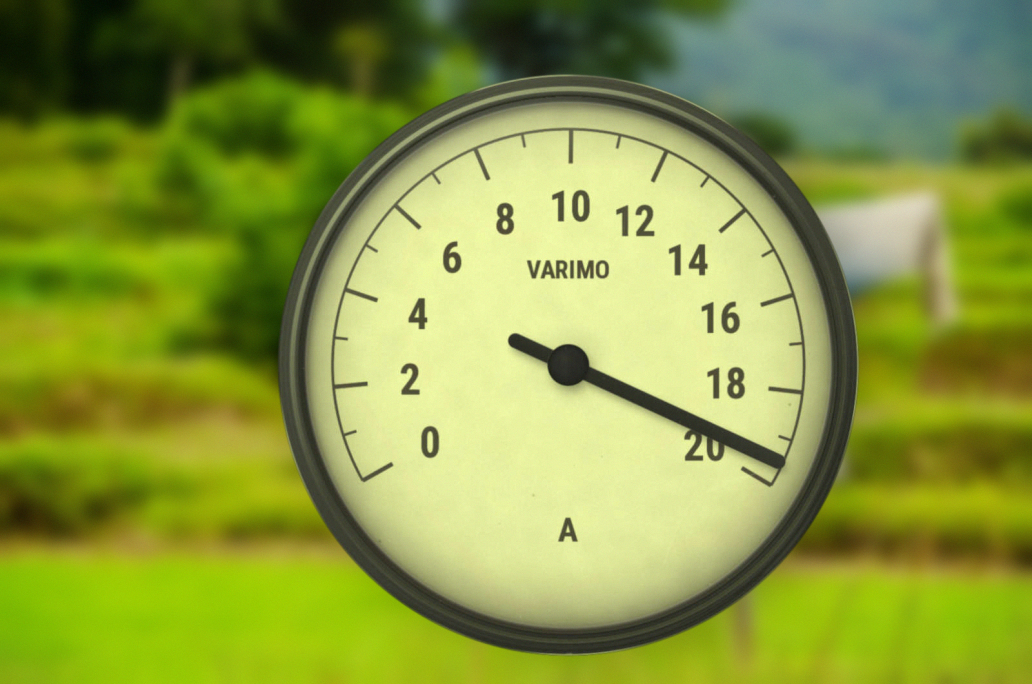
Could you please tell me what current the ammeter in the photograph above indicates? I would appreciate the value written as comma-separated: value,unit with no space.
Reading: 19.5,A
